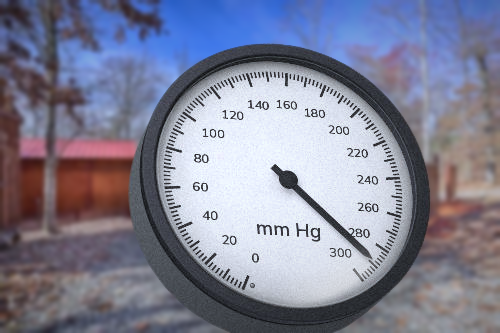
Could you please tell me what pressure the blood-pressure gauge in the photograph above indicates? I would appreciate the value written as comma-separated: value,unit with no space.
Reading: 290,mmHg
